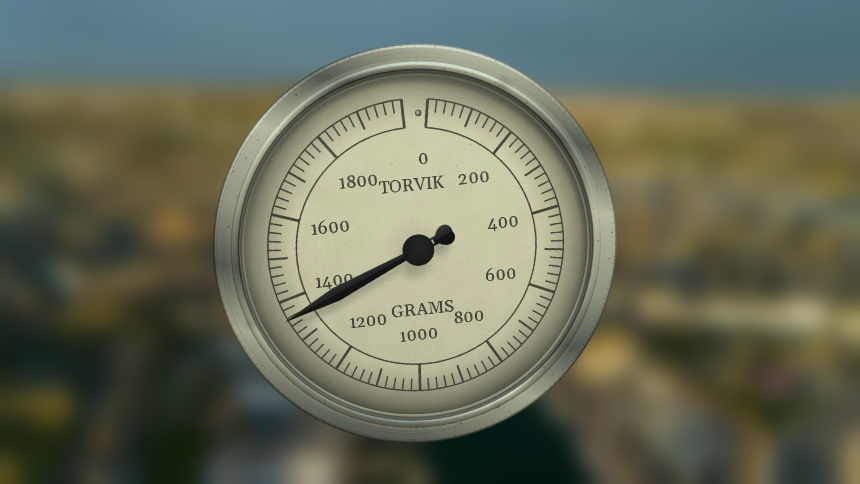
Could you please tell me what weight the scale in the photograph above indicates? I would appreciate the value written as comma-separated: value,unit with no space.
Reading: 1360,g
